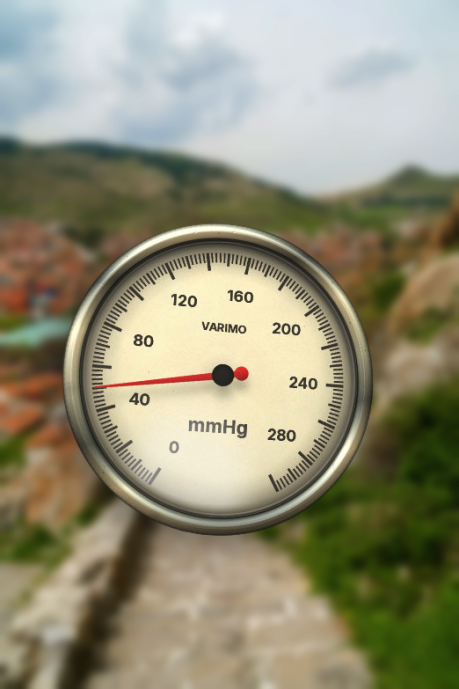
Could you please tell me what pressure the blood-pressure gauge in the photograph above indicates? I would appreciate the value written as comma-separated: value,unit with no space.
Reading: 50,mmHg
